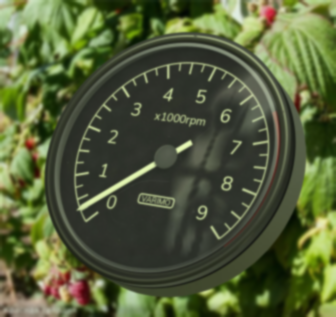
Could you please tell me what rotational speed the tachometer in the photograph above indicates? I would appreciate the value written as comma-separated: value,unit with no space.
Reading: 250,rpm
